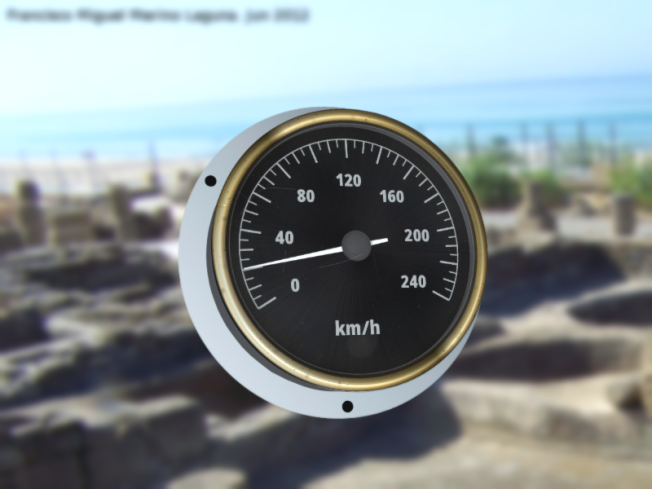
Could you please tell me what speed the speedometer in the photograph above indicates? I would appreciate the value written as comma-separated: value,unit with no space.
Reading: 20,km/h
